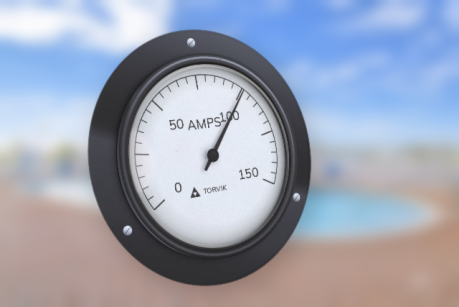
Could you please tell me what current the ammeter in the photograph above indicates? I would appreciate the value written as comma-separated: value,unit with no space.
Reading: 100,A
